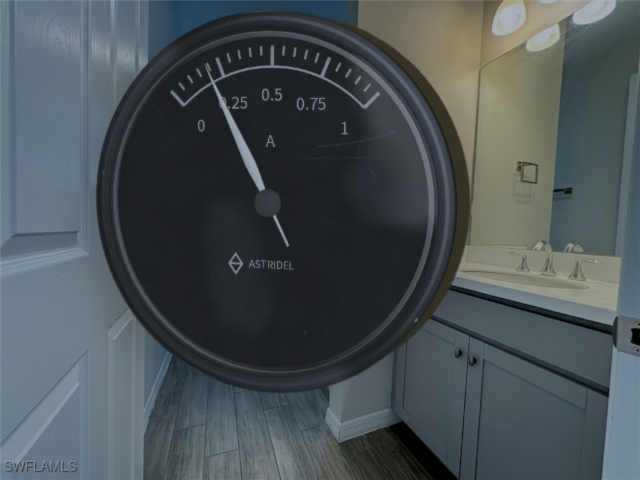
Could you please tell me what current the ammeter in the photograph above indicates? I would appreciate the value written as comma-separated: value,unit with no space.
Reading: 0.2,A
